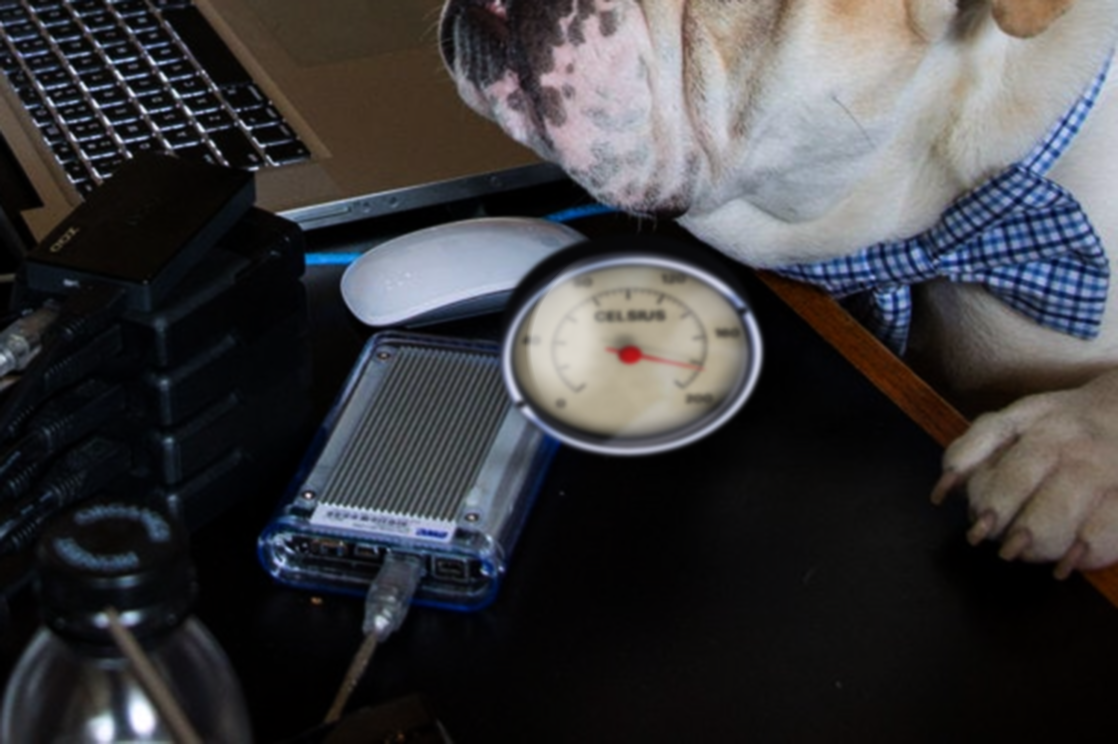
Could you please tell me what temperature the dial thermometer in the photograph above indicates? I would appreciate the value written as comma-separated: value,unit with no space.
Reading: 180,°C
